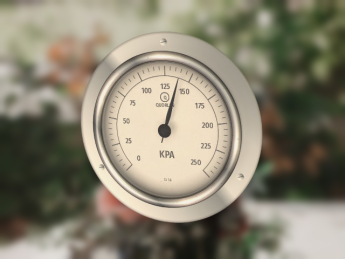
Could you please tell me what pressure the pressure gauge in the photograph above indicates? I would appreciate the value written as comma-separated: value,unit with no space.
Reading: 140,kPa
